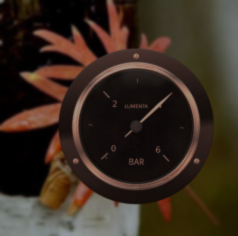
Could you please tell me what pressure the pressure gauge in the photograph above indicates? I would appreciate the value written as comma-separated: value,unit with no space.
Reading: 4,bar
